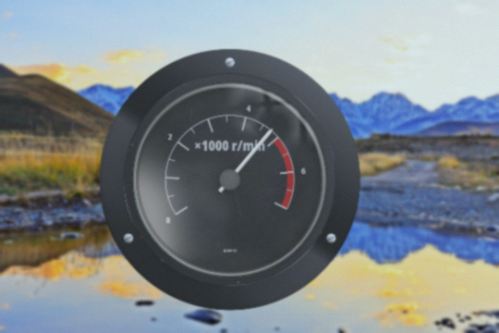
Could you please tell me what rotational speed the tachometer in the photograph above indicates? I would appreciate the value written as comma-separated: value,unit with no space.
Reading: 4750,rpm
